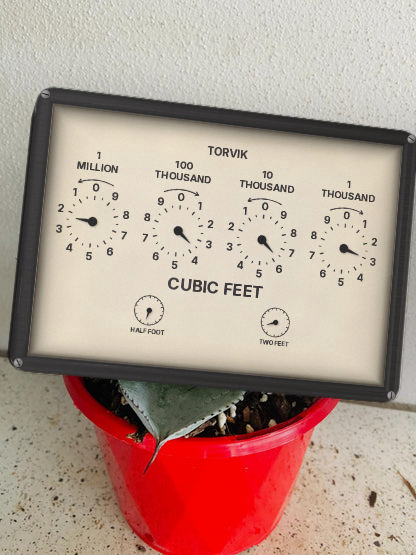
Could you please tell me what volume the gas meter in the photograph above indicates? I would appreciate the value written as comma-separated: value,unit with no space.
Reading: 236300,ft³
